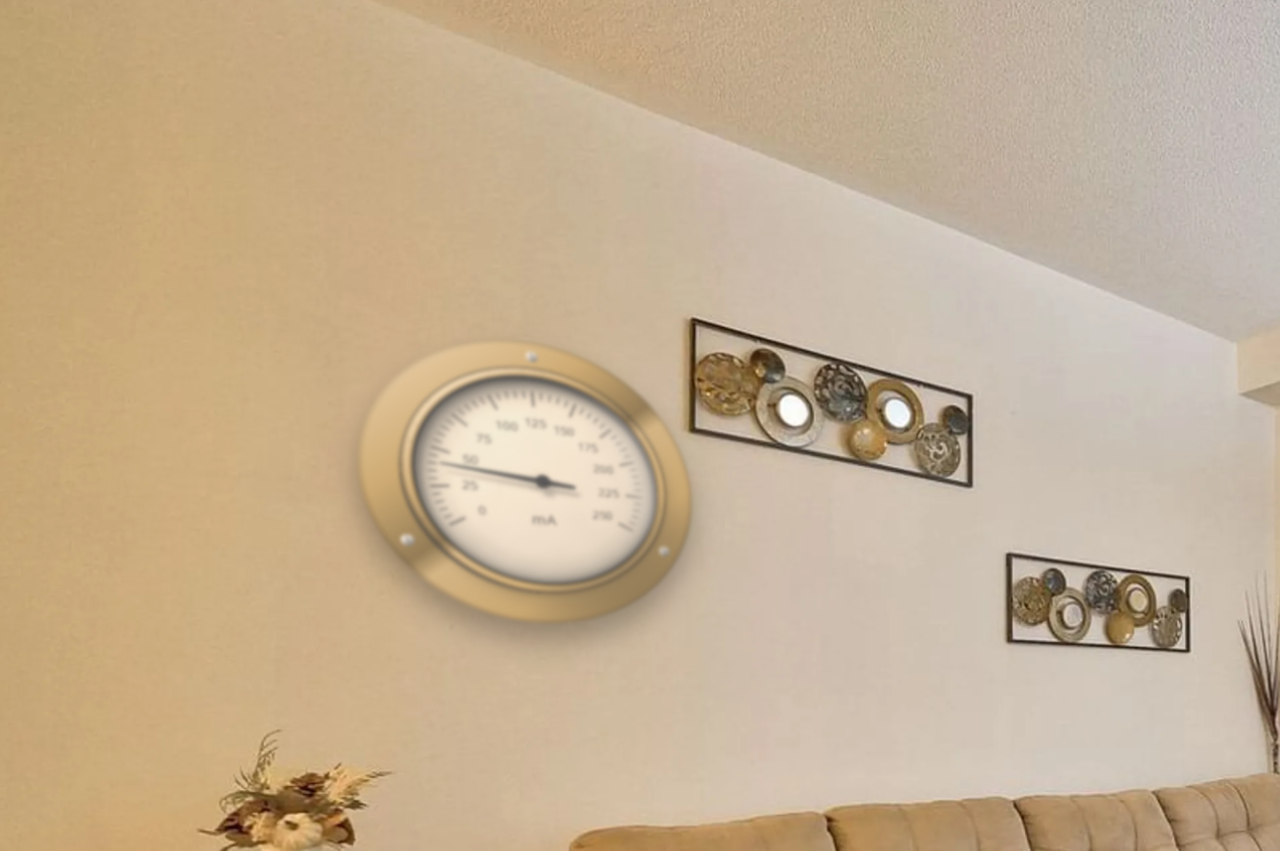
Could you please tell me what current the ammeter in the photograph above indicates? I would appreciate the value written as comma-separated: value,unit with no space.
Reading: 40,mA
